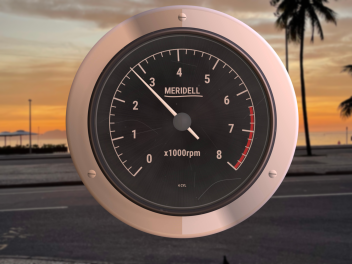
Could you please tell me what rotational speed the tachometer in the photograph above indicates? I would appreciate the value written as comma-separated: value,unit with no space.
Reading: 2800,rpm
